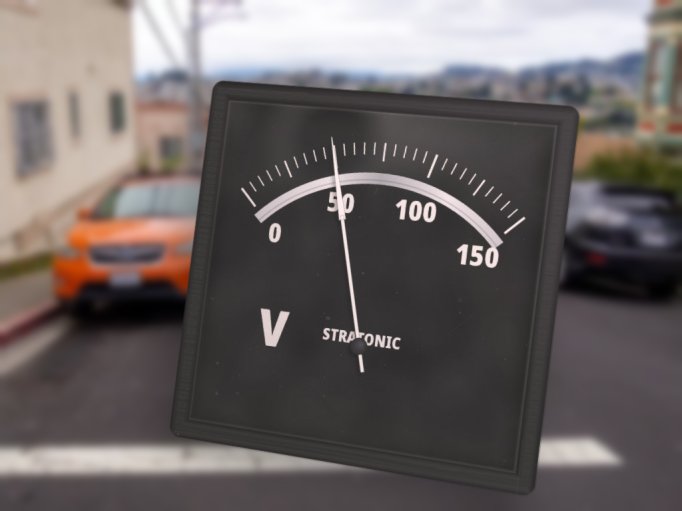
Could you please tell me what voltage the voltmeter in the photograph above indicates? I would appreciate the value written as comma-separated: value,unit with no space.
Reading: 50,V
